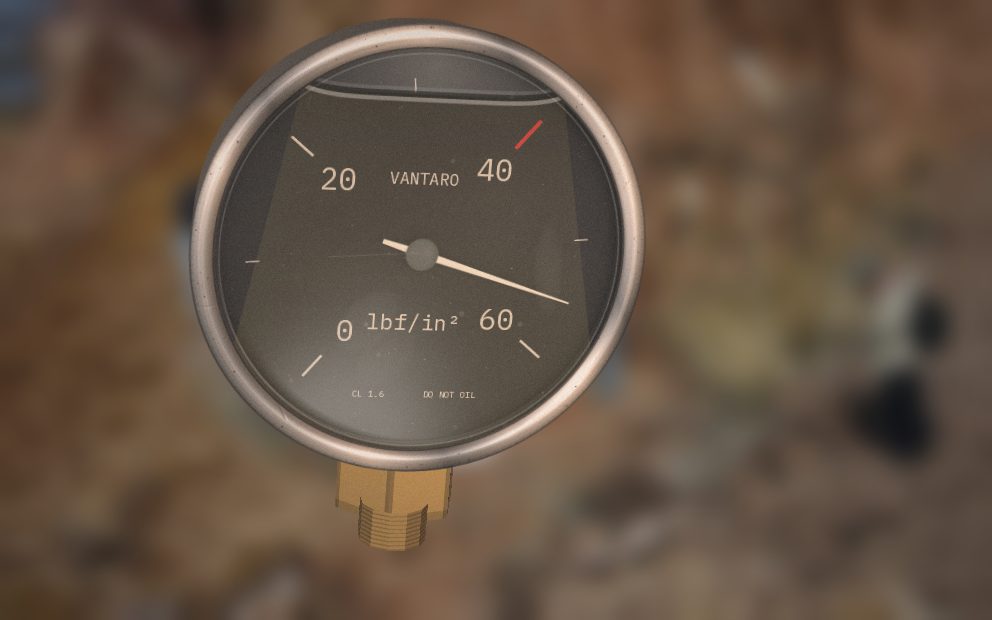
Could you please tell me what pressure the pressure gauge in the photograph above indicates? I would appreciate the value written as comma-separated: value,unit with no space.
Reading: 55,psi
